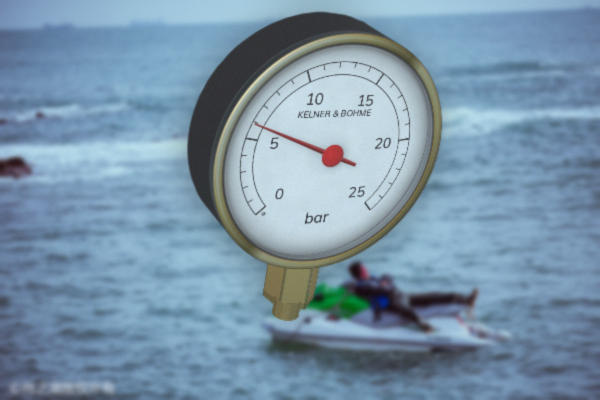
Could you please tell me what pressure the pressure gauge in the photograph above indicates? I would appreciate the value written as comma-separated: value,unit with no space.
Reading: 6,bar
